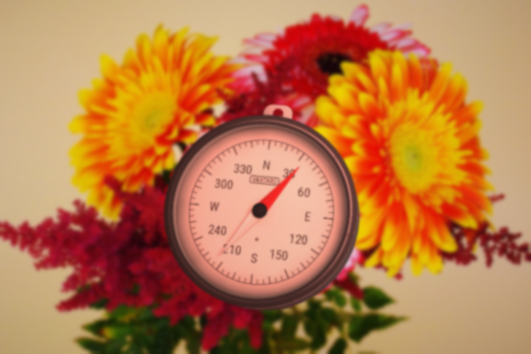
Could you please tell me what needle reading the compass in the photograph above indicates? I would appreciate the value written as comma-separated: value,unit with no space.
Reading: 35,°
